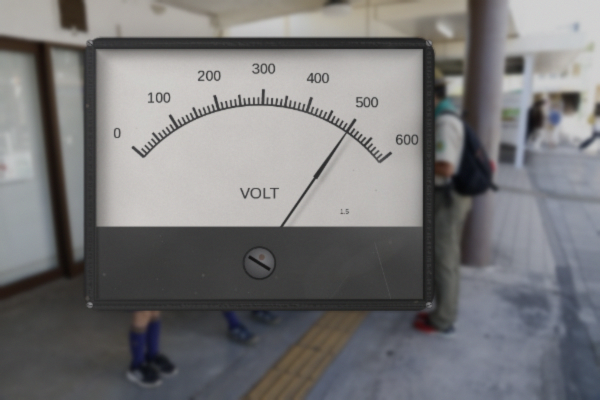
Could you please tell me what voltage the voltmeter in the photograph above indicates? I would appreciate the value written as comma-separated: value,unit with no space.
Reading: 500,V
